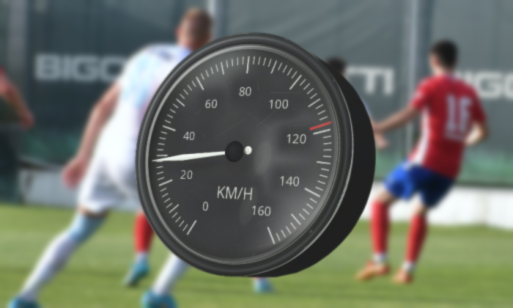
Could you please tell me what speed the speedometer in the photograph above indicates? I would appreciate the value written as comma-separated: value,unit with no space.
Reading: 28,km/h
